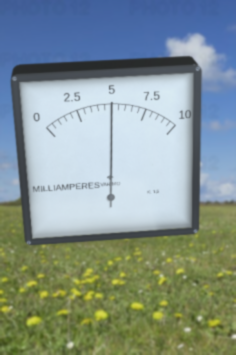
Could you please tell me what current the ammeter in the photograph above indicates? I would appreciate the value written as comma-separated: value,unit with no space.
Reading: 5,mA
